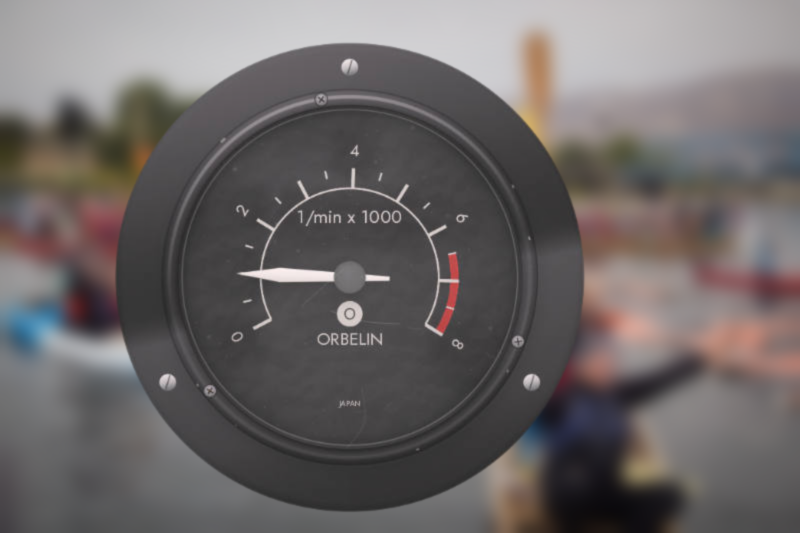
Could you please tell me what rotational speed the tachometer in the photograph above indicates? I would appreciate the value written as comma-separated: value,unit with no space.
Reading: 1000,rpm
